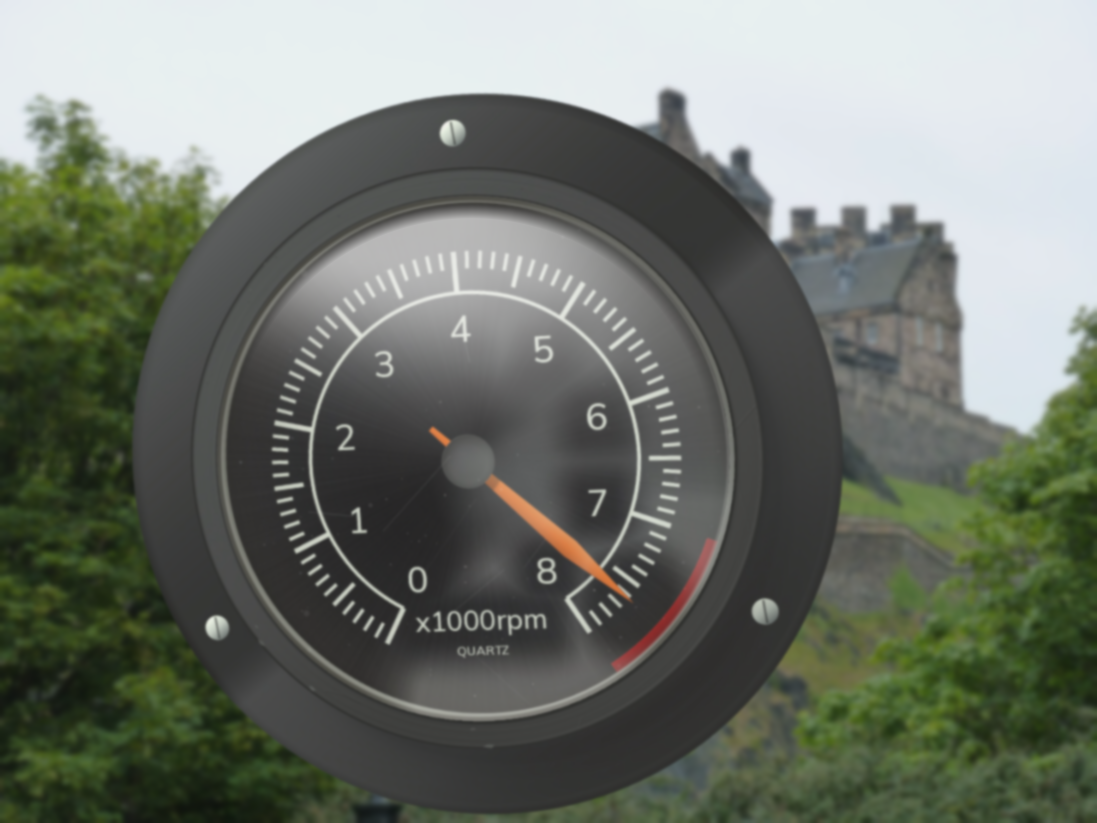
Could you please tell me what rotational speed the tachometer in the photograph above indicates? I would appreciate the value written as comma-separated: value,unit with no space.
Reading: 7600,rpm
